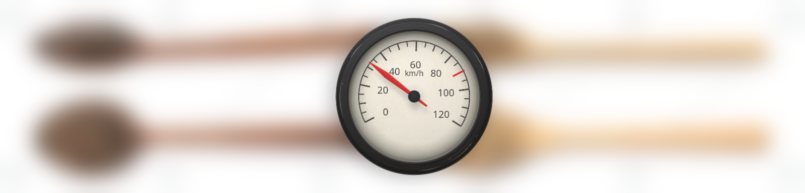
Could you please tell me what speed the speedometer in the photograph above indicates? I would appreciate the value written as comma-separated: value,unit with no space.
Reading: 32.5,km/h
